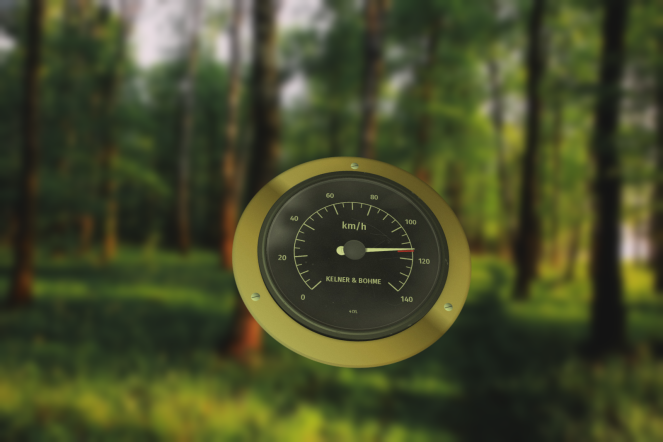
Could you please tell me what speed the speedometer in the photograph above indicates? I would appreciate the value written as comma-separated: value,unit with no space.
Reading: 115,km/h
